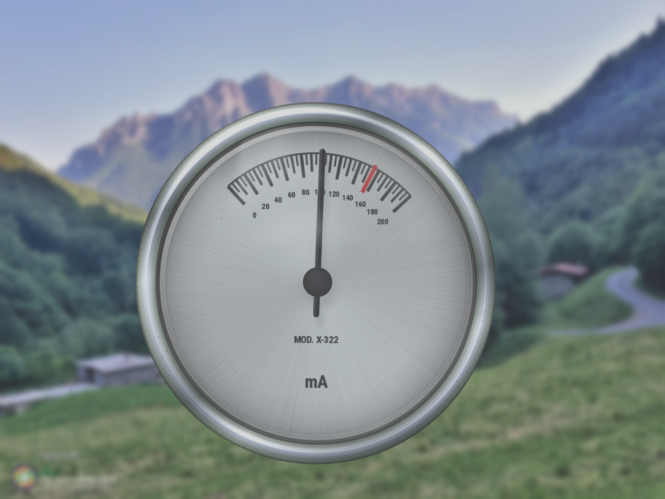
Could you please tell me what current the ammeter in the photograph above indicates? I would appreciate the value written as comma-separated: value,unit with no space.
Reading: 100,mA
